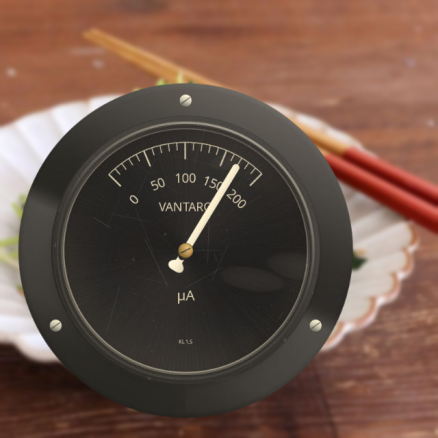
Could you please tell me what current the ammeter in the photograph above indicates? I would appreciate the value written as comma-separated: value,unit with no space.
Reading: 170,µA
